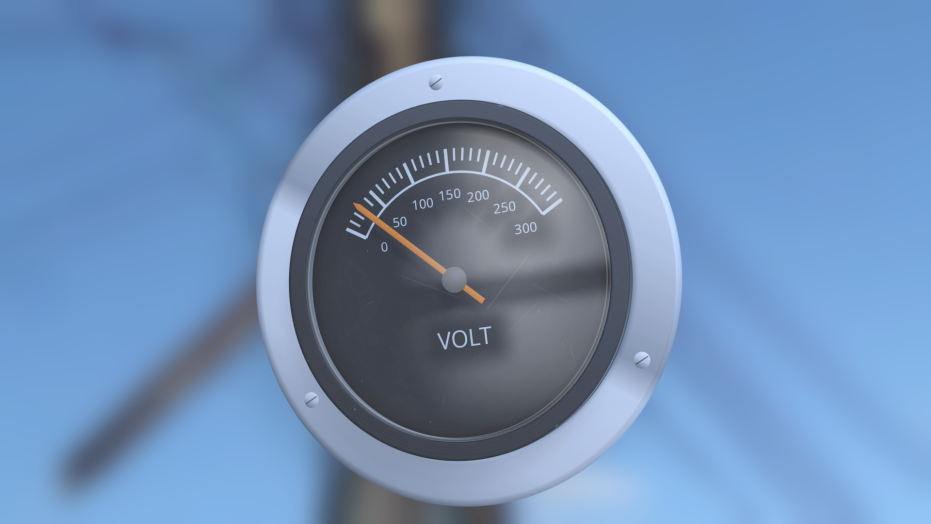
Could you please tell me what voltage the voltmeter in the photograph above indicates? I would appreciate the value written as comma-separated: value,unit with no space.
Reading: 30,V
